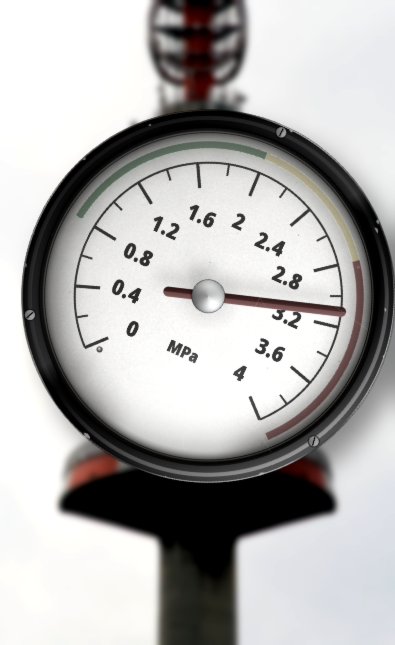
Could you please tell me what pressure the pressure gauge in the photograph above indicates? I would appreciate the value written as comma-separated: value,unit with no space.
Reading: 3.1,MPa
